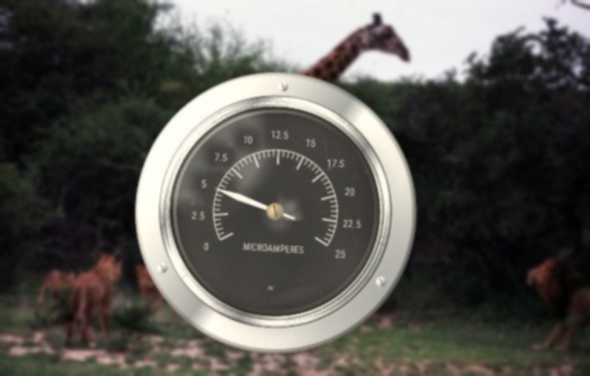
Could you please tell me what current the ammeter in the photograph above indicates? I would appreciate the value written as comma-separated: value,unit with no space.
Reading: 5,µA
